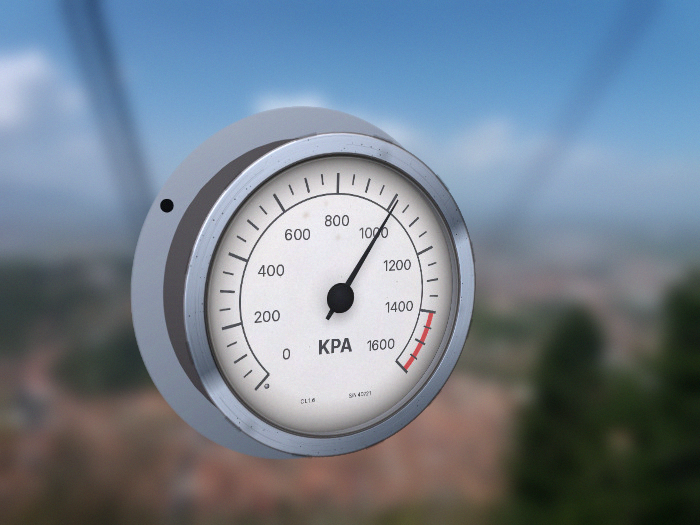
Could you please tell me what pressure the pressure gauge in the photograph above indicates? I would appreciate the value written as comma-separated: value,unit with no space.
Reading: 1000,kPa
